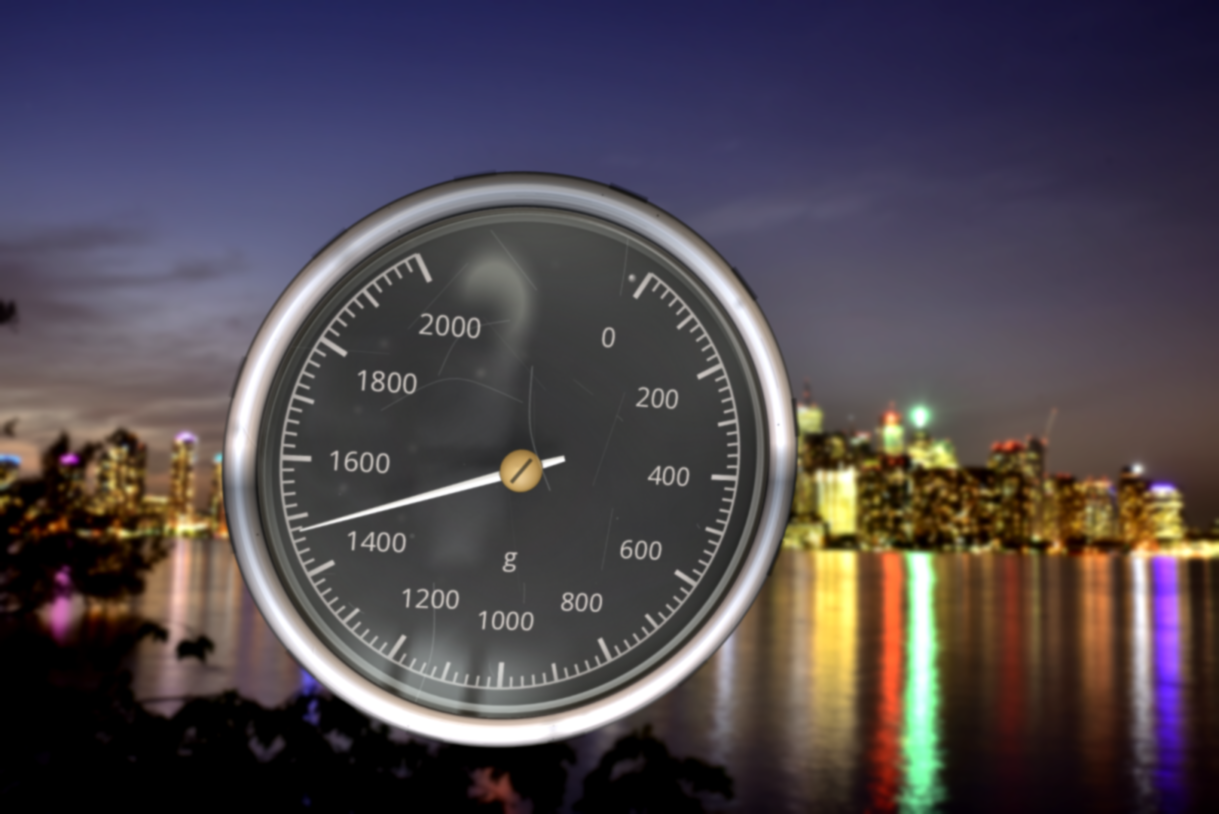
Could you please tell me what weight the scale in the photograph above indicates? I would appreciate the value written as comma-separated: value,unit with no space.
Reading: 1480,g
